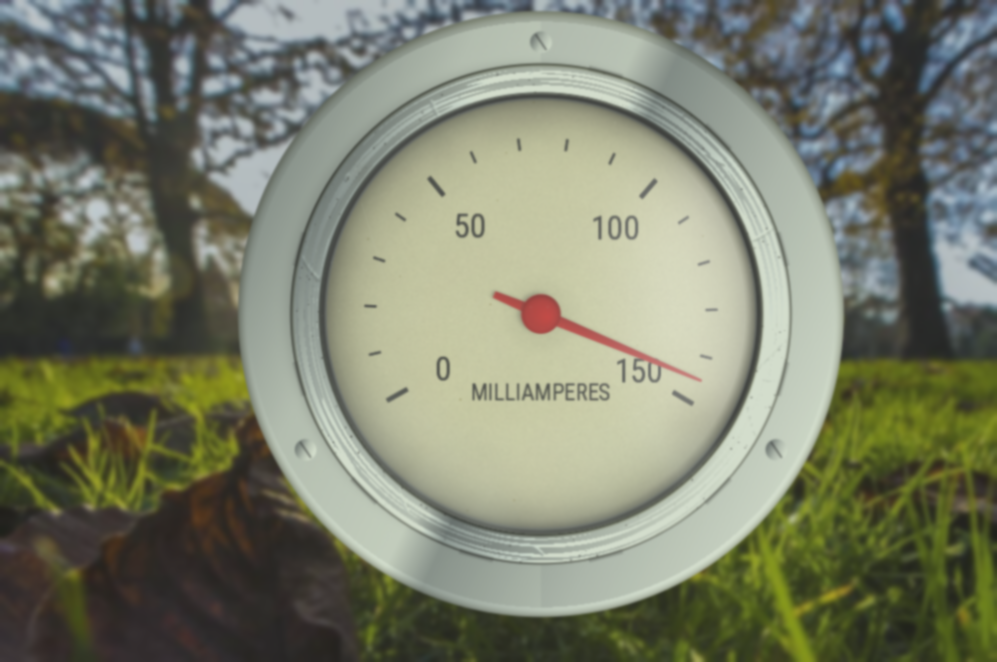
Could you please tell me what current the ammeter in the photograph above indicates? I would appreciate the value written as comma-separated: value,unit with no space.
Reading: 145,mA
